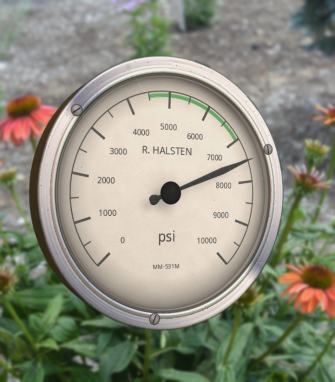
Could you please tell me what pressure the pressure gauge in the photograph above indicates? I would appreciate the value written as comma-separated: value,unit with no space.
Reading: 7500,psi
